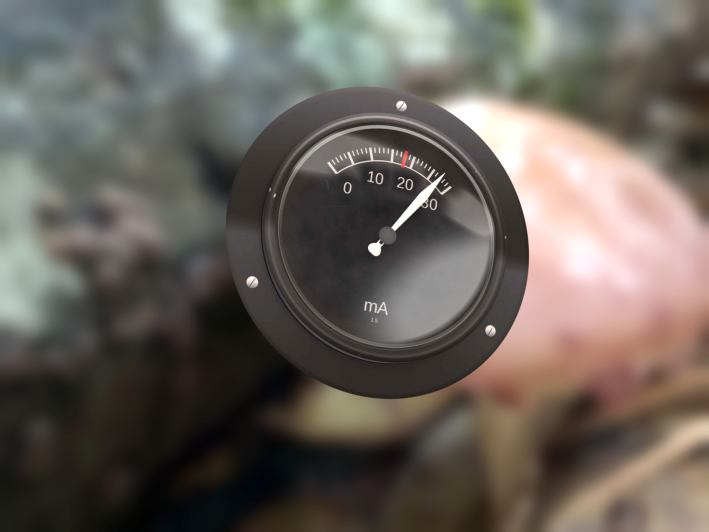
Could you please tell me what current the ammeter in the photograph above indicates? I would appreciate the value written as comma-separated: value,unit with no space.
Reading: 27,mA
